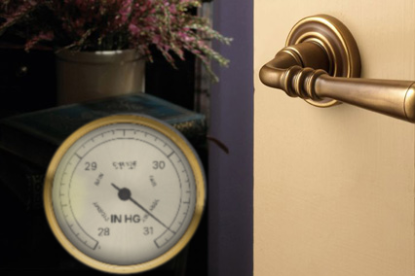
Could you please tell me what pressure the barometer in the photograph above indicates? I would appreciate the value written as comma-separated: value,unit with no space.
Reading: 30.8,inHg
